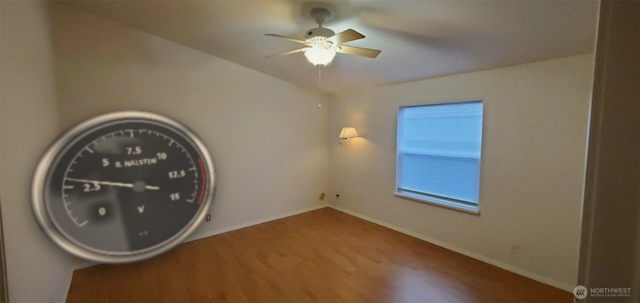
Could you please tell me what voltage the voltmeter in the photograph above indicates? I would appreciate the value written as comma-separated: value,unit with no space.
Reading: 3,V
